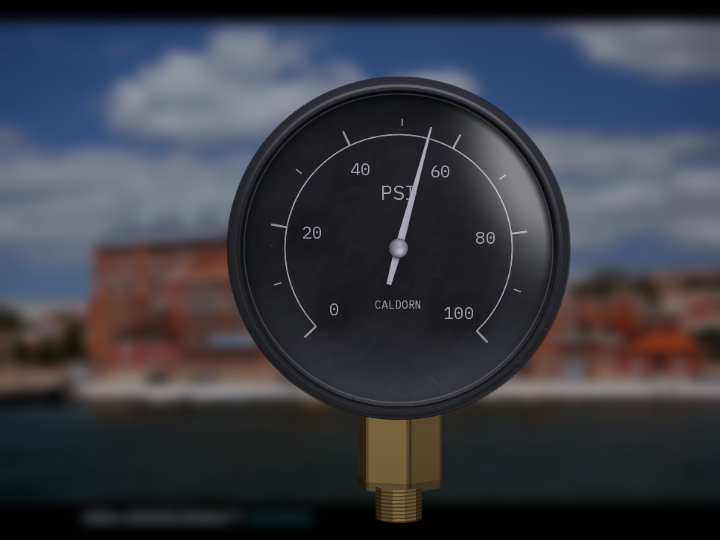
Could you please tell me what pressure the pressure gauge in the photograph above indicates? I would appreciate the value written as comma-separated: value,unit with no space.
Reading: 55,psi
